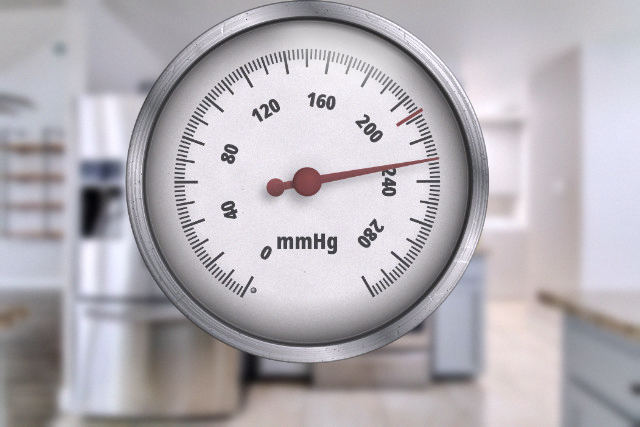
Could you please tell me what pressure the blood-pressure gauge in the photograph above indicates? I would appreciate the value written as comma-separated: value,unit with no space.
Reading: 230,mmHg
